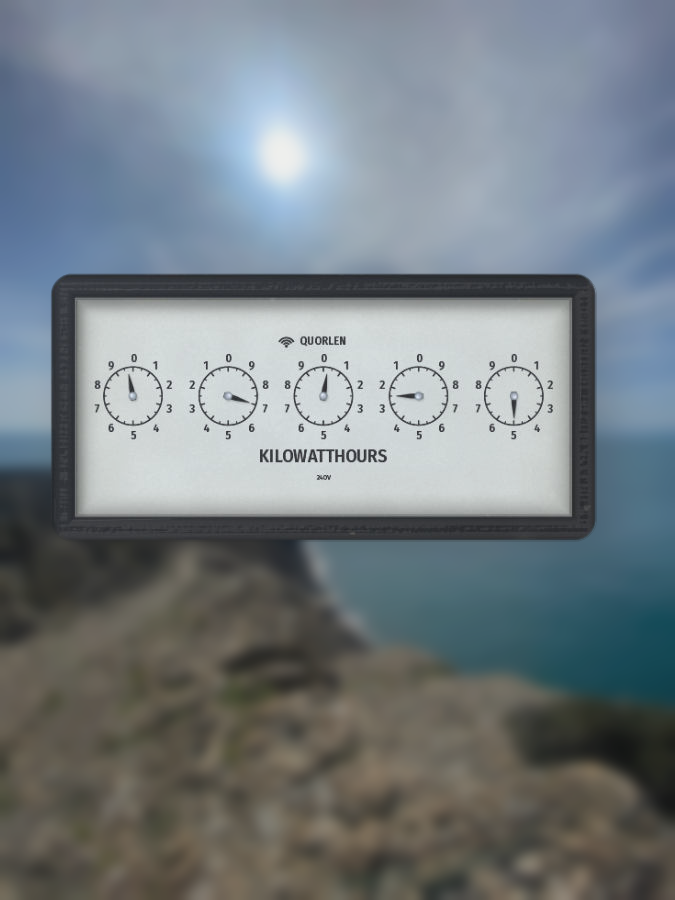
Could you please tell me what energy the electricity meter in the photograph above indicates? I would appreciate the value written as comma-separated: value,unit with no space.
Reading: 97025,kWh
